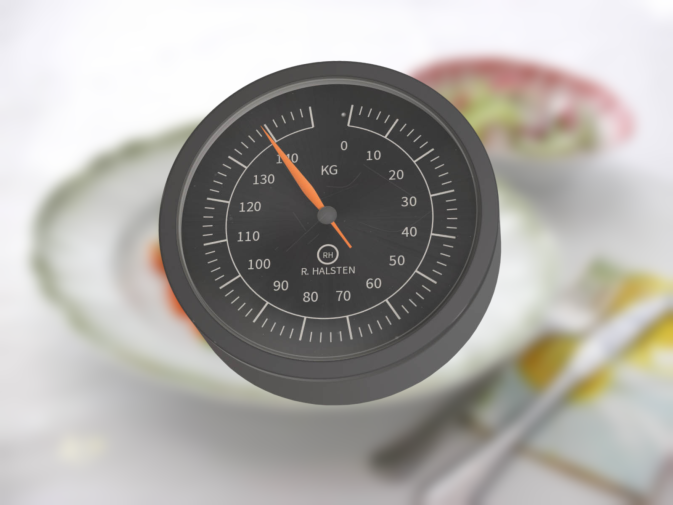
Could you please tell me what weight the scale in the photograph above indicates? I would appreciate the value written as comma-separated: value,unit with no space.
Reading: 139,kg
